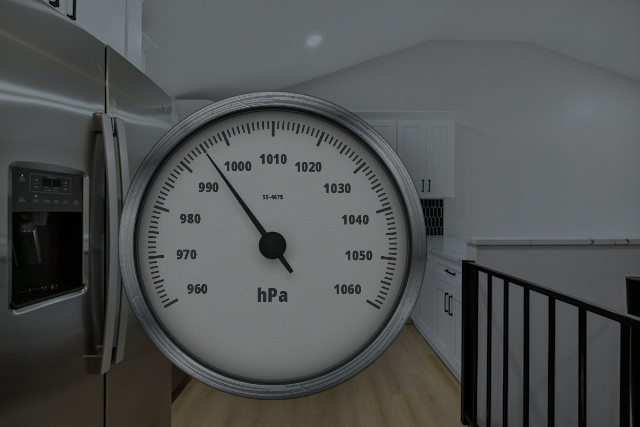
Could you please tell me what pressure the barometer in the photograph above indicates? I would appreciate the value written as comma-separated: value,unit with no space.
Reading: 995,hPa
